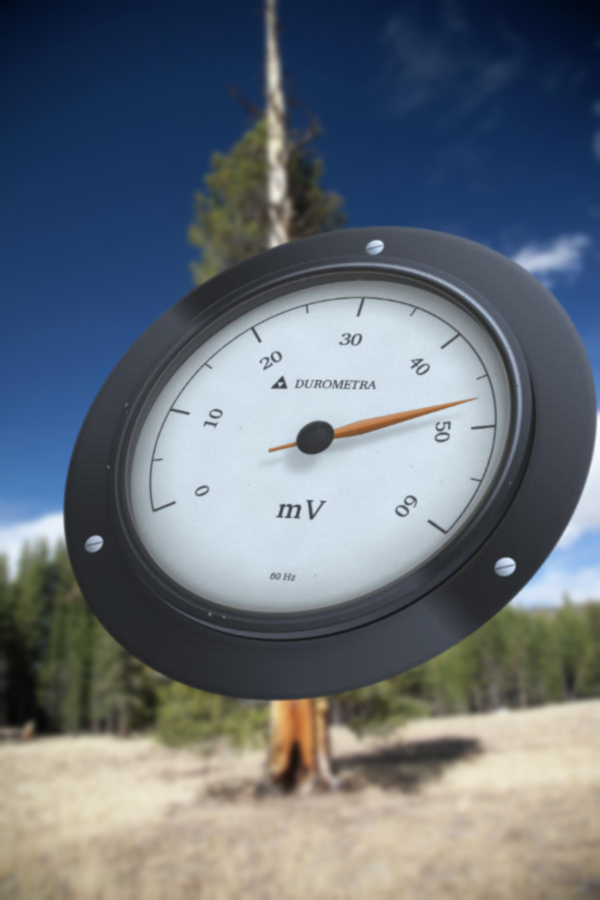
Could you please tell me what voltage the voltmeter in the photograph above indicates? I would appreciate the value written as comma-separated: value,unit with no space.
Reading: 47.5,mV
